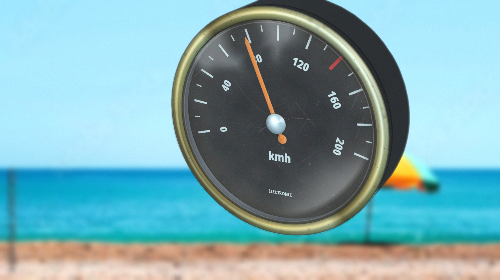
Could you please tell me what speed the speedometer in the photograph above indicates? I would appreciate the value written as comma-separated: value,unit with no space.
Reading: 80,km/h
